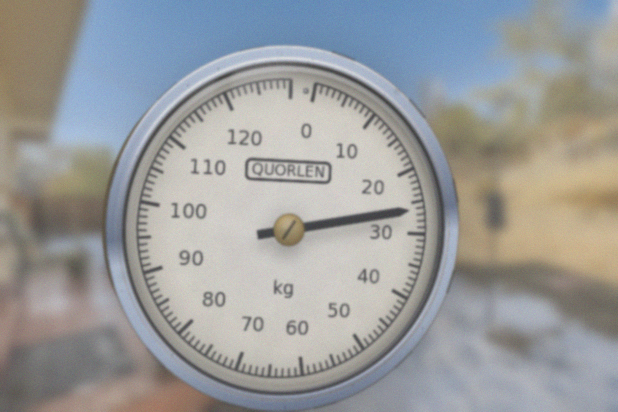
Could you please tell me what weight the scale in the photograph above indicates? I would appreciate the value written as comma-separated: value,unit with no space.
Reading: 26,kg
